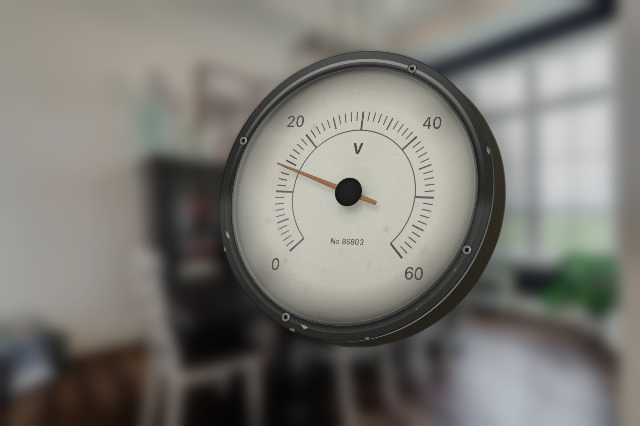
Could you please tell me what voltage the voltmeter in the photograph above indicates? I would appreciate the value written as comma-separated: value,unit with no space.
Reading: 14,V
